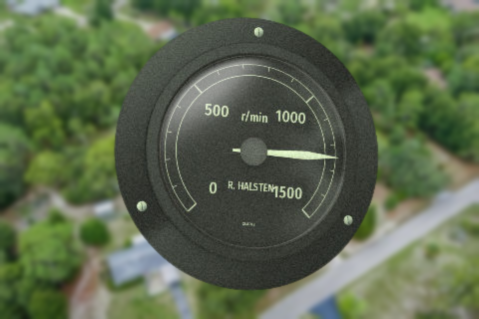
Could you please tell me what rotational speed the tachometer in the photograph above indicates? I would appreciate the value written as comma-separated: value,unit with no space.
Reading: 1250,rpm
